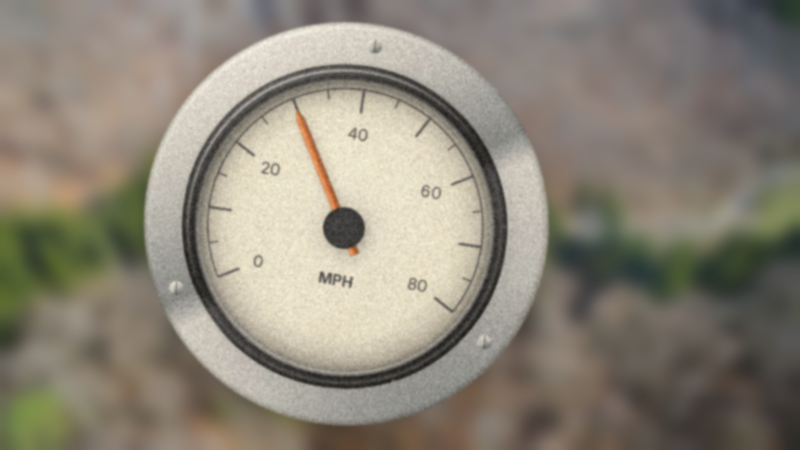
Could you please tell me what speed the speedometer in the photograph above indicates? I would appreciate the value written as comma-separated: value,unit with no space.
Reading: 30,mph
